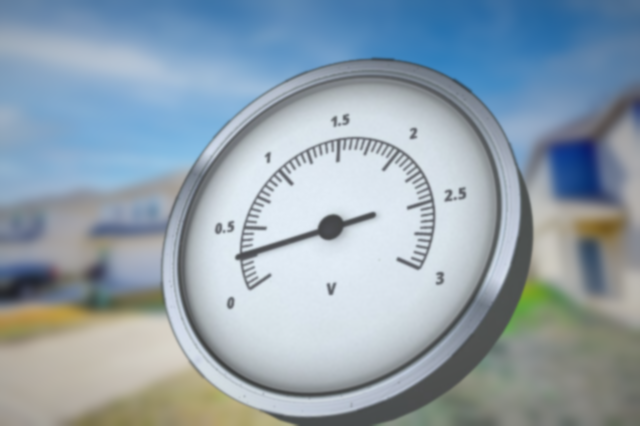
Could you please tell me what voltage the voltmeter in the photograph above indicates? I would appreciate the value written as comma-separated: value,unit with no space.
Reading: 0.25,V
